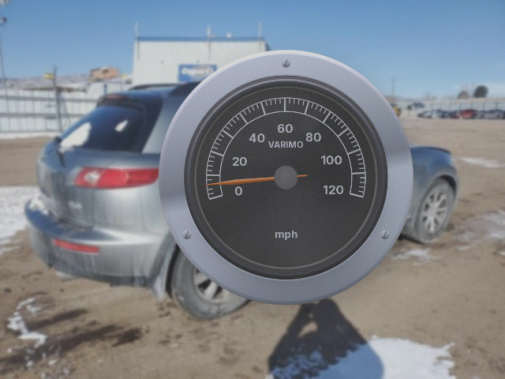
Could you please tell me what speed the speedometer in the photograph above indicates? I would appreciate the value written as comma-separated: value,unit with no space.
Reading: 6,mph
